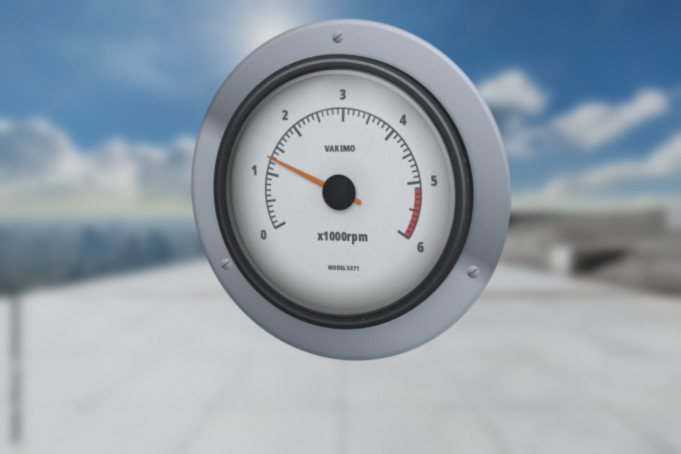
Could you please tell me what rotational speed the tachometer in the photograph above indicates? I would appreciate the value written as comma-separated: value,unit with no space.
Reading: 1300,rpm
